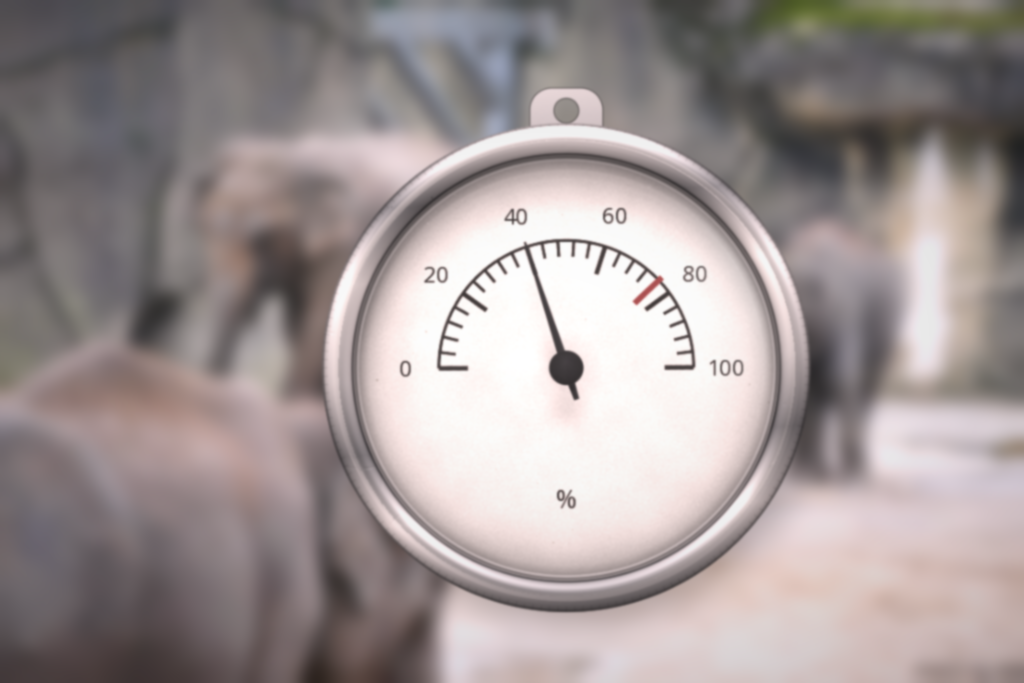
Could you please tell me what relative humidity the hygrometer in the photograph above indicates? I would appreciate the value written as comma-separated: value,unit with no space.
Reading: 40,%
